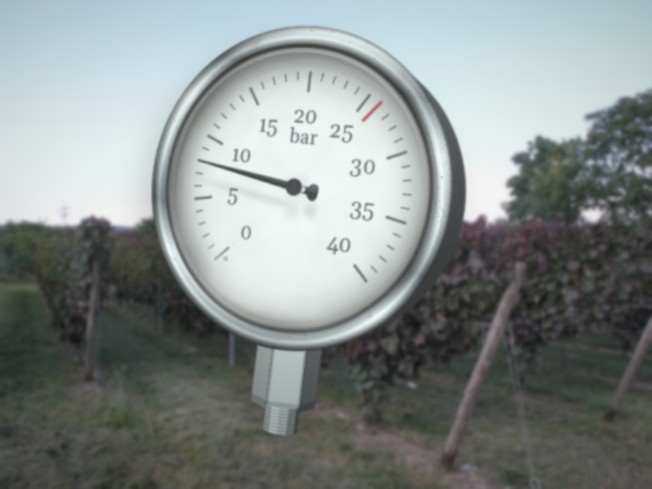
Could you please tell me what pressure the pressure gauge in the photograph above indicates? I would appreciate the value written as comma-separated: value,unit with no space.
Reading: 8,bar
